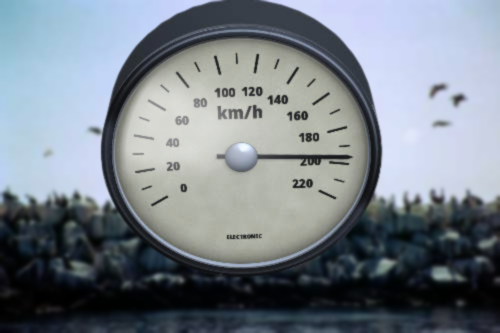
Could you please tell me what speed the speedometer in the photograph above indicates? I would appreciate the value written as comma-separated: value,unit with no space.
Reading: 195,km/h
